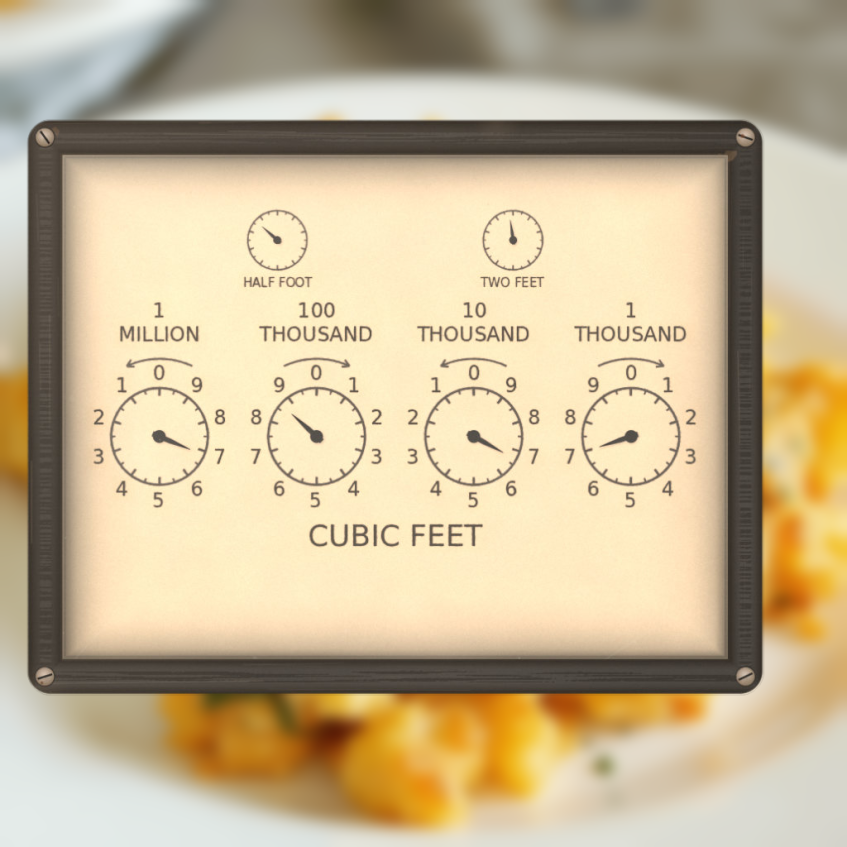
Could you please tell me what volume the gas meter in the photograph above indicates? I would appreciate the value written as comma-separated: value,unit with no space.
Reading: 686700,ft³
